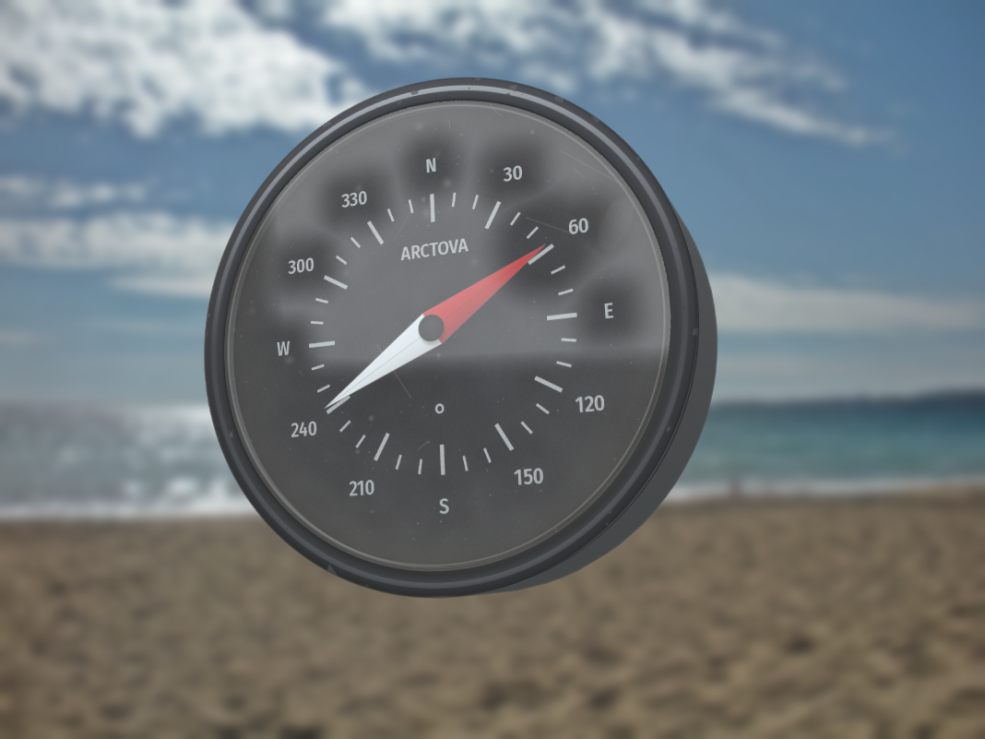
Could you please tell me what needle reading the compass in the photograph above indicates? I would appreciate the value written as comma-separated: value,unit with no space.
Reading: 60,°
